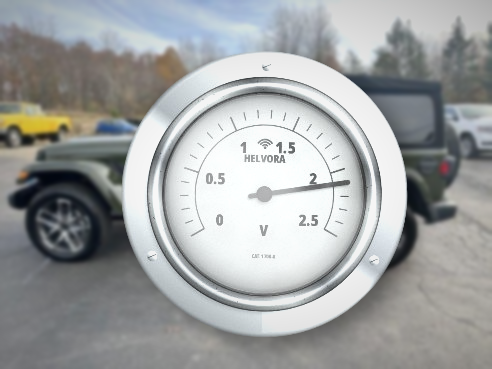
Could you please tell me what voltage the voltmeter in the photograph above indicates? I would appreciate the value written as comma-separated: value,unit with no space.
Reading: 2.1,V
